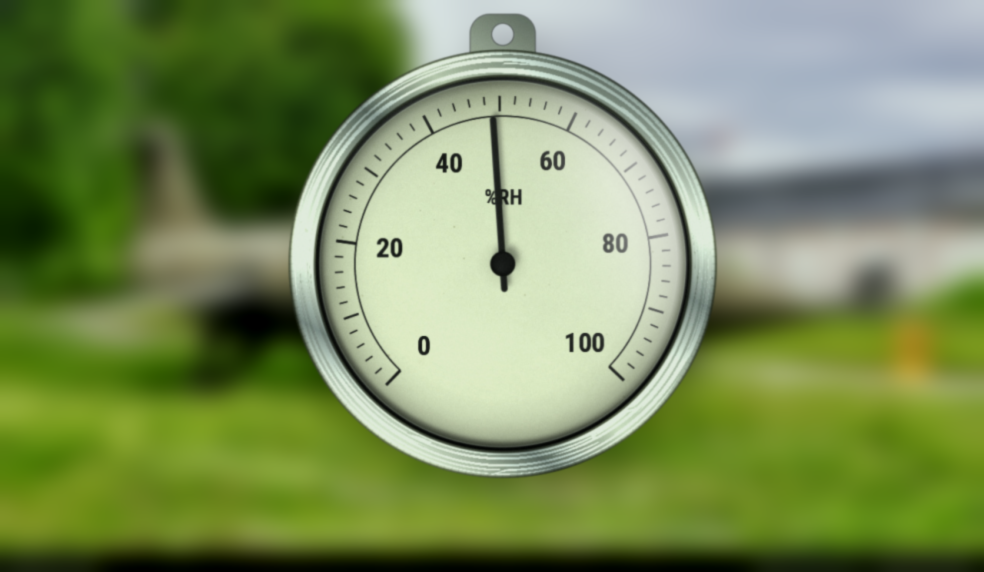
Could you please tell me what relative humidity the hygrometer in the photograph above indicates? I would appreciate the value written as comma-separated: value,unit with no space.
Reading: 49,%
